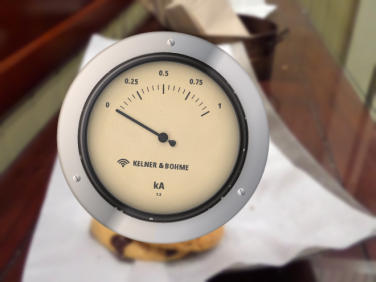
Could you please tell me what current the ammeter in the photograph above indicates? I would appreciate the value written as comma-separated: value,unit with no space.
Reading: 0,kA
